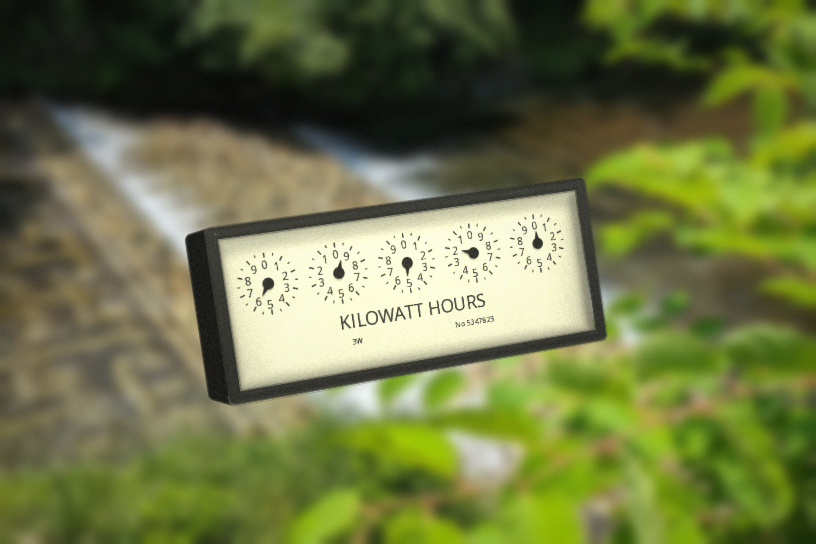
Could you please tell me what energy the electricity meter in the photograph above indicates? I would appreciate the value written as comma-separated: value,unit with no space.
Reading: 59520,kWh
